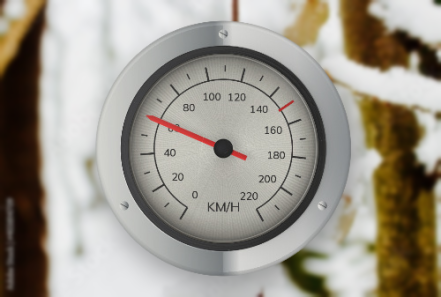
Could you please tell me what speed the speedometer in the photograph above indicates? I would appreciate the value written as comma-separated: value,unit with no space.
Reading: 60,km/h
